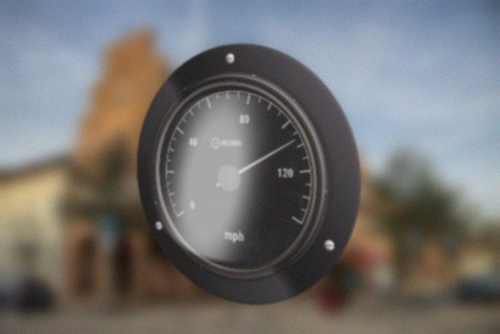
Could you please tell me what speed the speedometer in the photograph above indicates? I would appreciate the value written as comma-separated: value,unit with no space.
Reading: 107.5,mph
